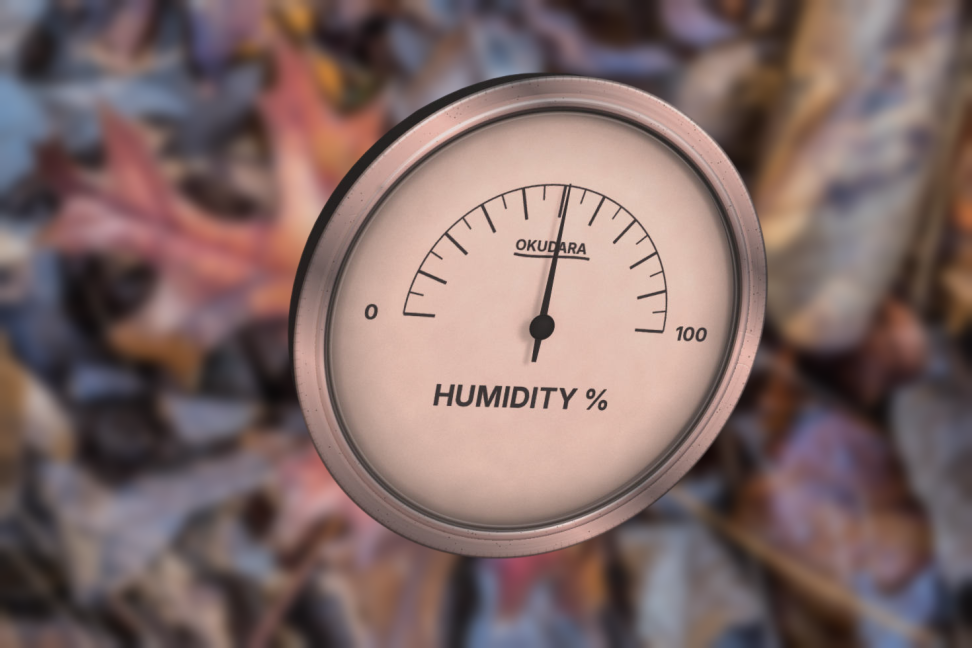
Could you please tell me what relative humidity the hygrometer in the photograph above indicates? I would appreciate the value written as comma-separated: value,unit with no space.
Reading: 50,%
